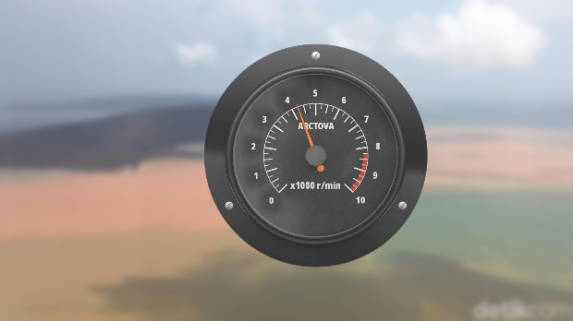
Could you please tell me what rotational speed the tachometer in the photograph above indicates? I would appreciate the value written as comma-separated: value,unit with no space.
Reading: 4250,rpm
